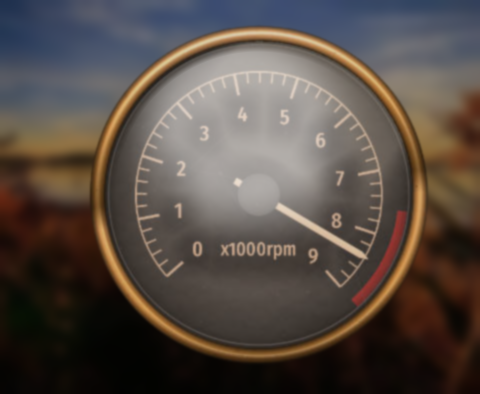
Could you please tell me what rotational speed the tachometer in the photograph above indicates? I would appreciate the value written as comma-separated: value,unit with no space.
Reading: 8400,rpm
